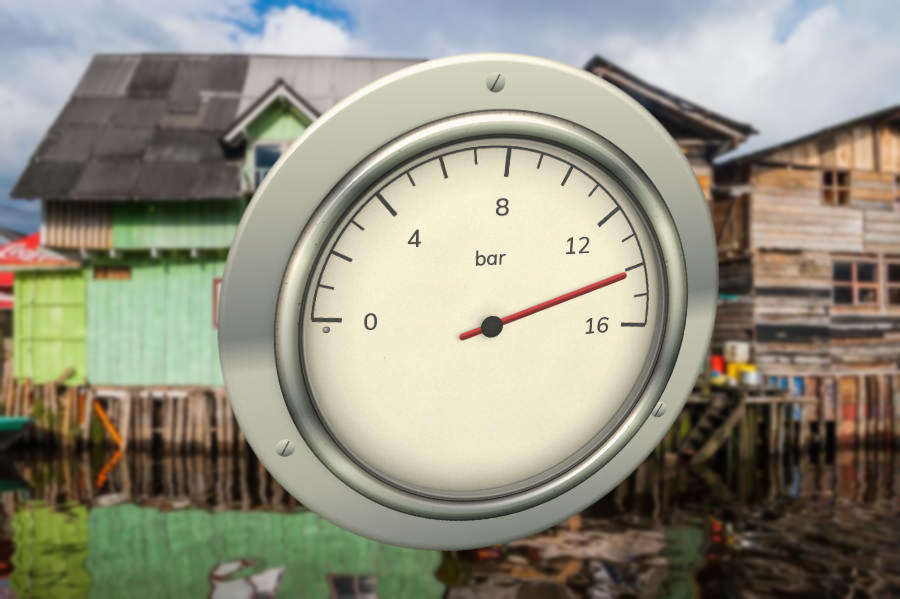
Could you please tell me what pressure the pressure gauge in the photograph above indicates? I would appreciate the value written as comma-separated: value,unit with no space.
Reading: 14,bar
